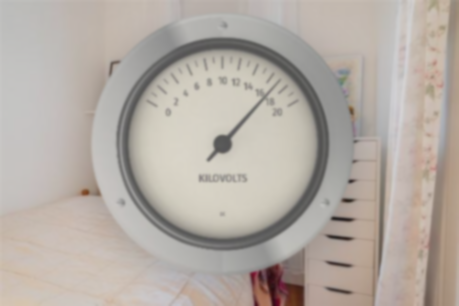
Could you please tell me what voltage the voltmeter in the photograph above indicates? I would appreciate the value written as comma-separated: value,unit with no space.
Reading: 17,kV
